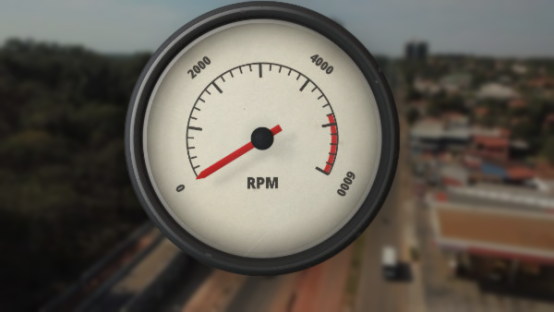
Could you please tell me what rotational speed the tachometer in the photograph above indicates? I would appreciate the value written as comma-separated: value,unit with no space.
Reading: 0,rpm
